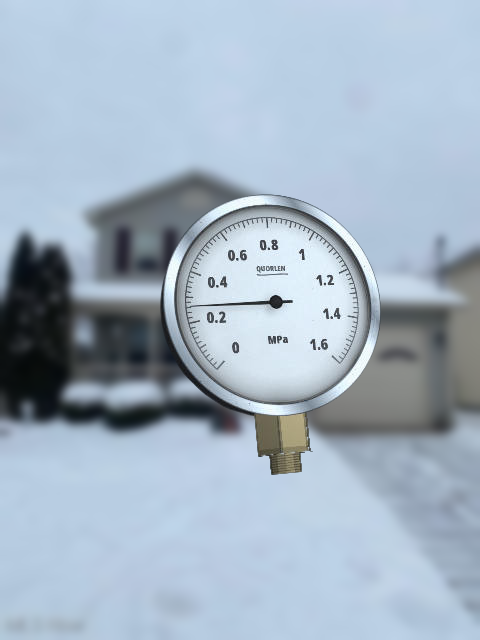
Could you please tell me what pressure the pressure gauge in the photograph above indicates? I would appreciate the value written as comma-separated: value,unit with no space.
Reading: 0.26,MPa
